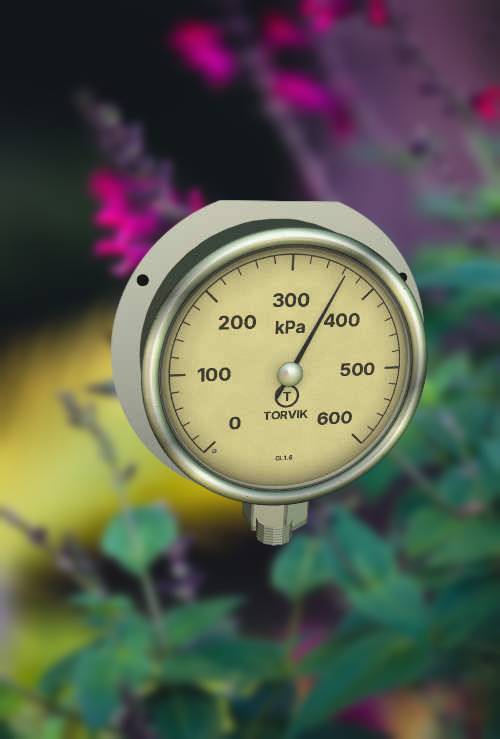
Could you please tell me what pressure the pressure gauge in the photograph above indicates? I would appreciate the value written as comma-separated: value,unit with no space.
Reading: 360,kPa
